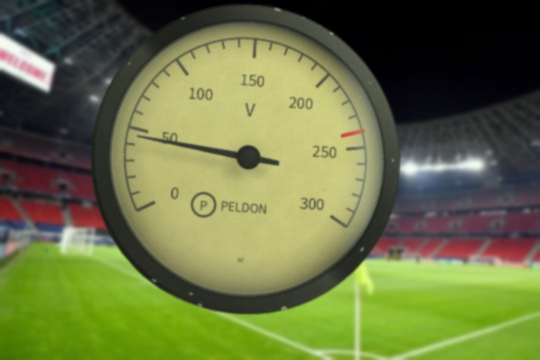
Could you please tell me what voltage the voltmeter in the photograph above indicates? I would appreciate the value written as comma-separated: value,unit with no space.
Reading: 45,V
